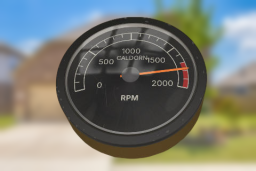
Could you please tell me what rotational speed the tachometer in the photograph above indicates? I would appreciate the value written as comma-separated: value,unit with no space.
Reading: 1800,rpm
